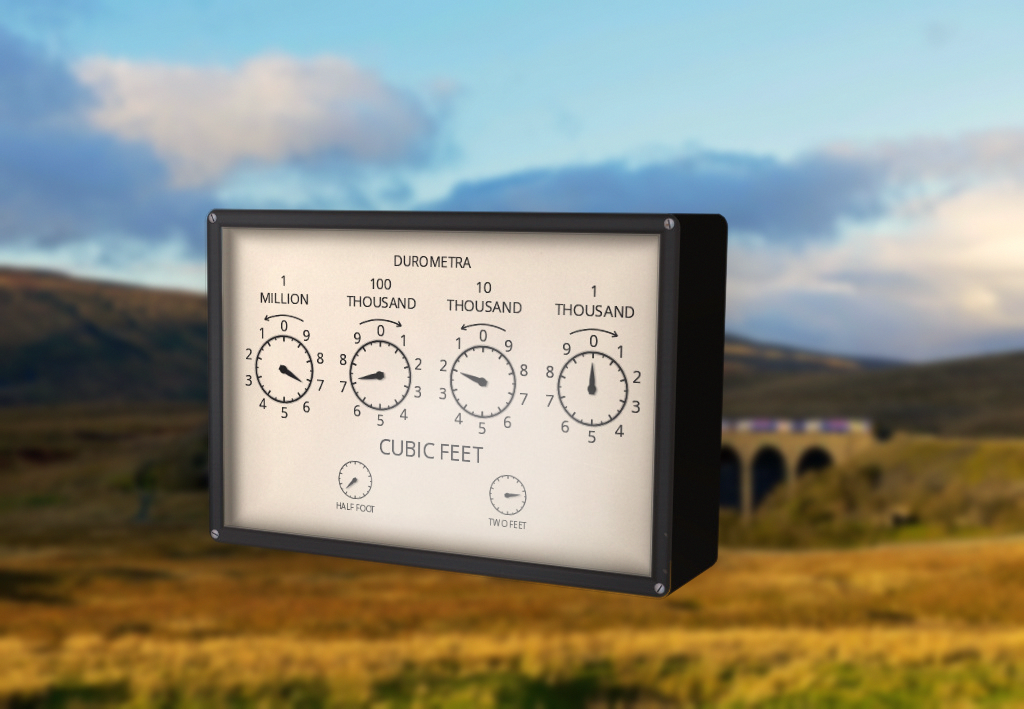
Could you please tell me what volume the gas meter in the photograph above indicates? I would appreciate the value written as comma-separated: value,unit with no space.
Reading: 672000,ft³
